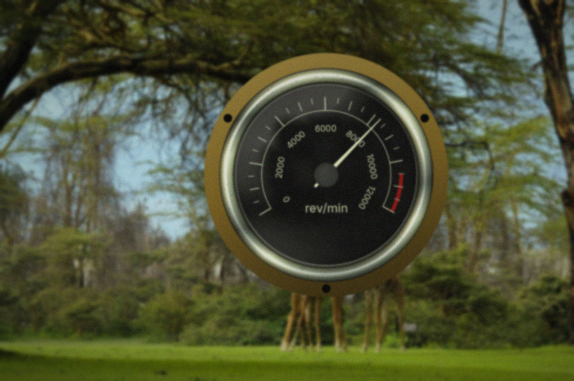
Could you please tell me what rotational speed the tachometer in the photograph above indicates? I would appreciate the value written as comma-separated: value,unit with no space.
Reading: 8250,rpm
